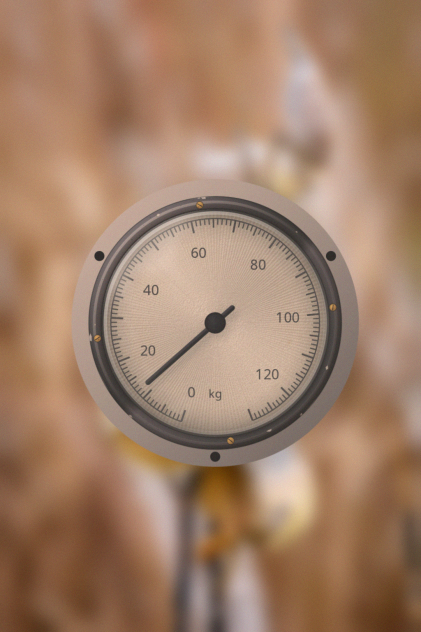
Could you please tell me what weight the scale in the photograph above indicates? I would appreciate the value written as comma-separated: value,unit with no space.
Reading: 12,kg
